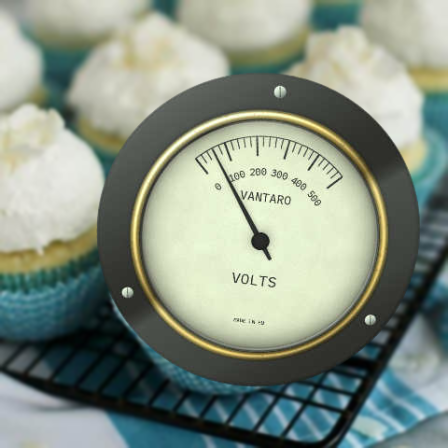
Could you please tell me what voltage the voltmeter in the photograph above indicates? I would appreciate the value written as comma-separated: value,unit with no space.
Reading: 60,V
